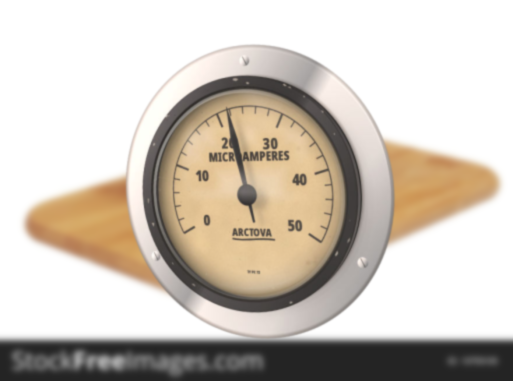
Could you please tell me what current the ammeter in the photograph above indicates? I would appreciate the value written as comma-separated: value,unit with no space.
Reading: 22,µA
